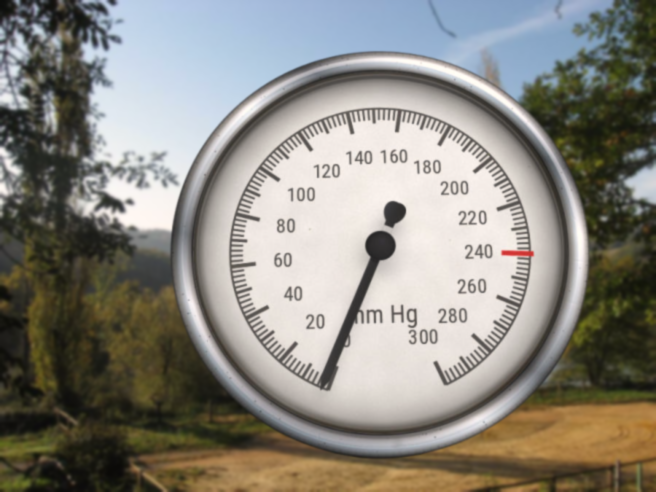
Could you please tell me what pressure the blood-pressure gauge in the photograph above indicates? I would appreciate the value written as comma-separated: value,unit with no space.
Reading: 2,mmHg
